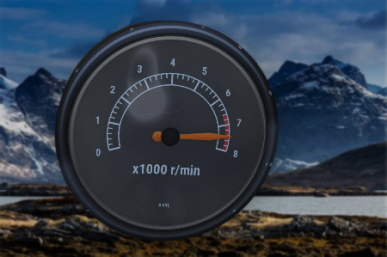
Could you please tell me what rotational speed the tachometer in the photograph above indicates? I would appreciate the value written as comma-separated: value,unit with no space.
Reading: 7400,rpm
